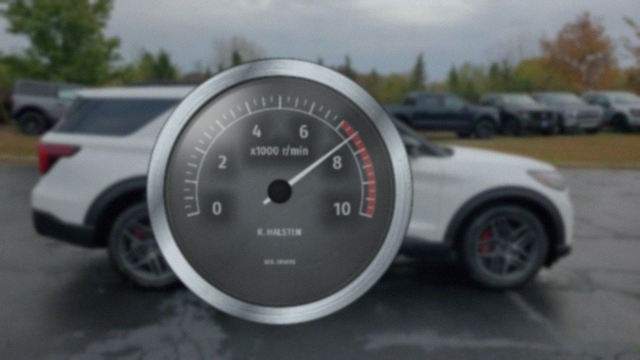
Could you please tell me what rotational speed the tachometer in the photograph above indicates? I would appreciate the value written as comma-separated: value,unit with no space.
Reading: 7500,rpm
